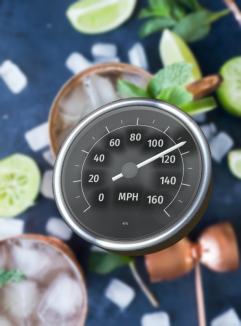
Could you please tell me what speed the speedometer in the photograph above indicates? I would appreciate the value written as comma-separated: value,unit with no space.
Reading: 115,mph
